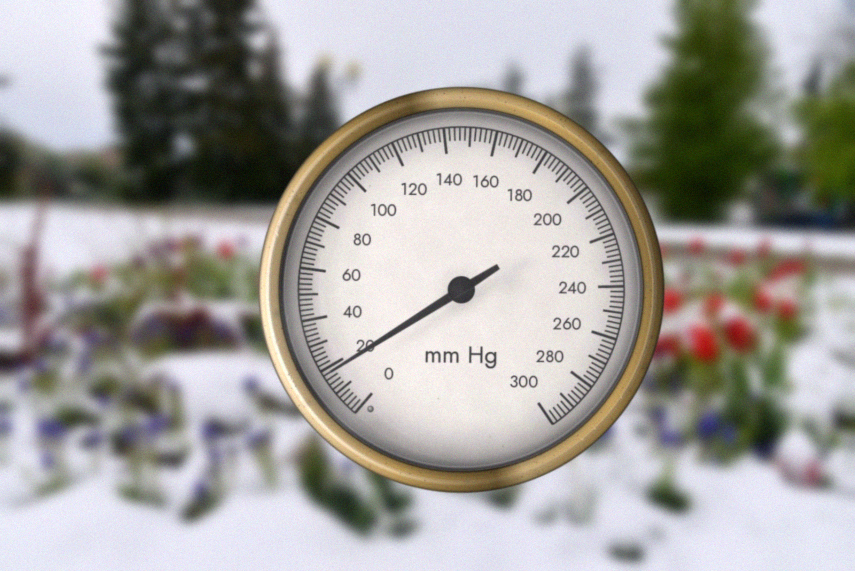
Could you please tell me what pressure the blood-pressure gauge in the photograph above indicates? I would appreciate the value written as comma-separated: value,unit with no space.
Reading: 18,mmHg
